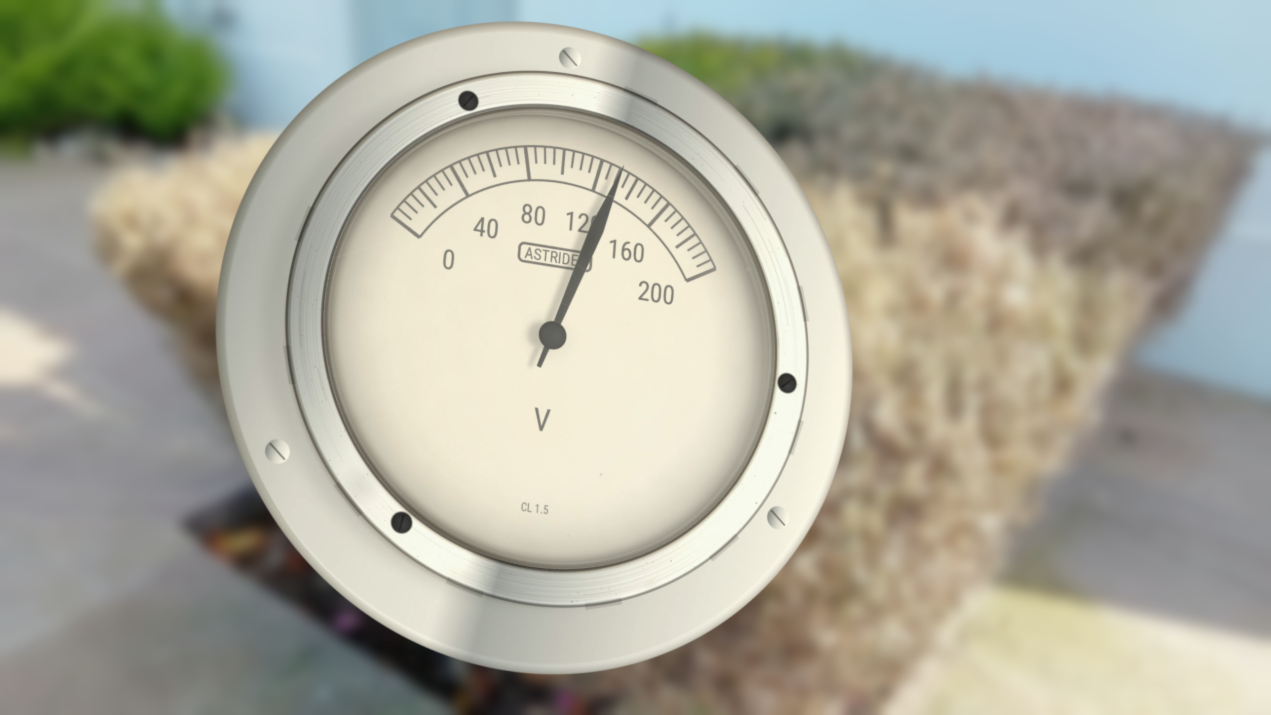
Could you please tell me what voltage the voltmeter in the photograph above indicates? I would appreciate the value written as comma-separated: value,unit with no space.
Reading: 130,V
